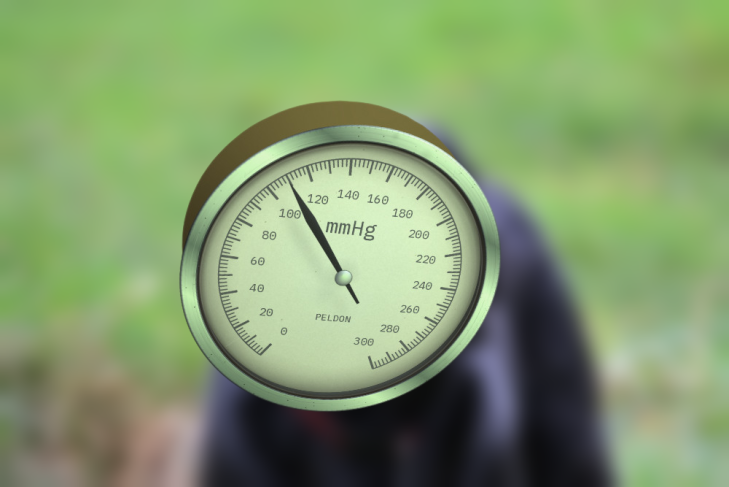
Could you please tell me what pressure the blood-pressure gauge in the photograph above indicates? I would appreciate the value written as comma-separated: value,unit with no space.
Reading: 110,mmHg
